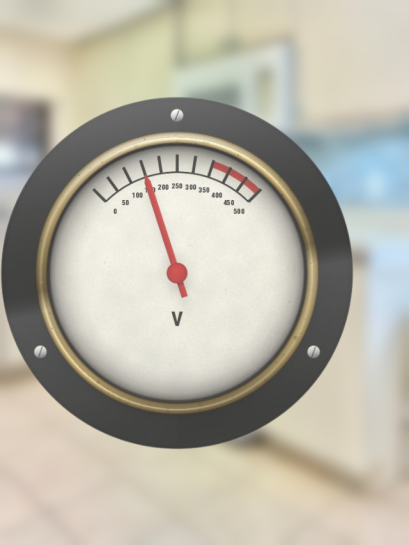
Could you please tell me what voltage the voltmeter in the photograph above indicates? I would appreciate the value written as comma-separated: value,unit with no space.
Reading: 150,V
